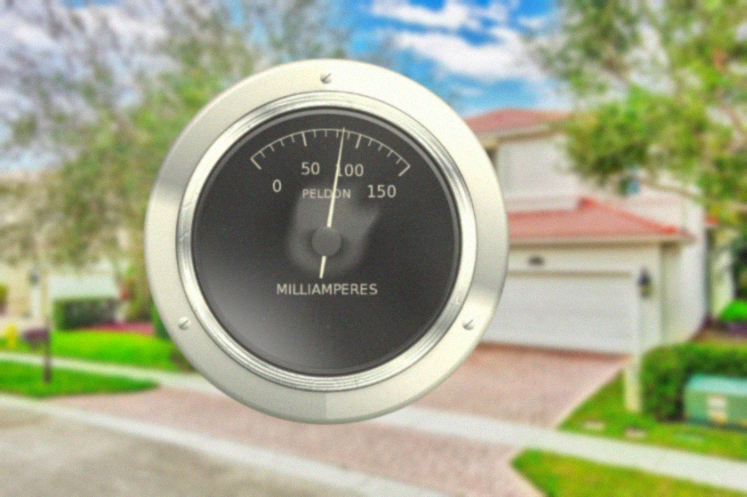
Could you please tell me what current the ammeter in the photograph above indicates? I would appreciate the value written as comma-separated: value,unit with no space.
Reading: 85,mA
